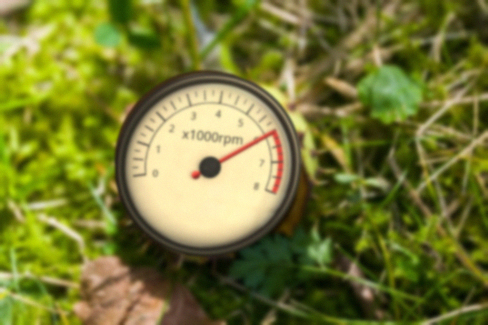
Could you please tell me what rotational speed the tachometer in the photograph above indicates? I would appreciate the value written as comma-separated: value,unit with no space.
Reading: 6000,rpm
